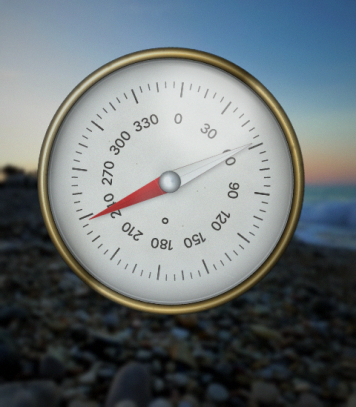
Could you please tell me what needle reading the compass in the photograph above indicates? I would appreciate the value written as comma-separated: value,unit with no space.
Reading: 237.5,°
